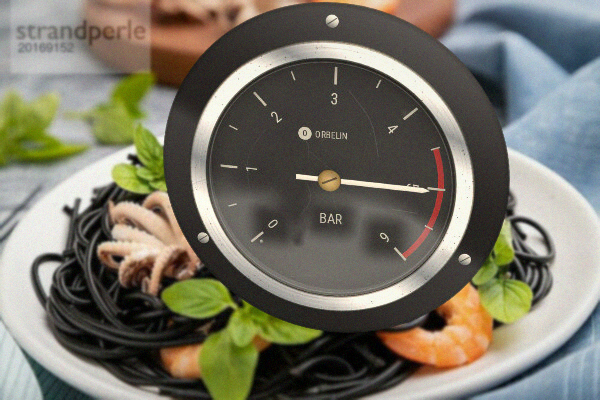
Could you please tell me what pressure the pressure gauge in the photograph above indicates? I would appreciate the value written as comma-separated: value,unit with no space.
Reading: 5,bar
